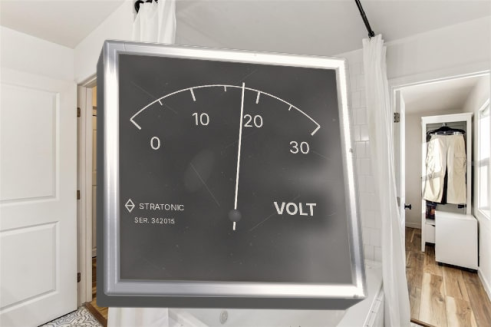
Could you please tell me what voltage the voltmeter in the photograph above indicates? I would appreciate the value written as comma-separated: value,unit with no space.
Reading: 17.5,V
